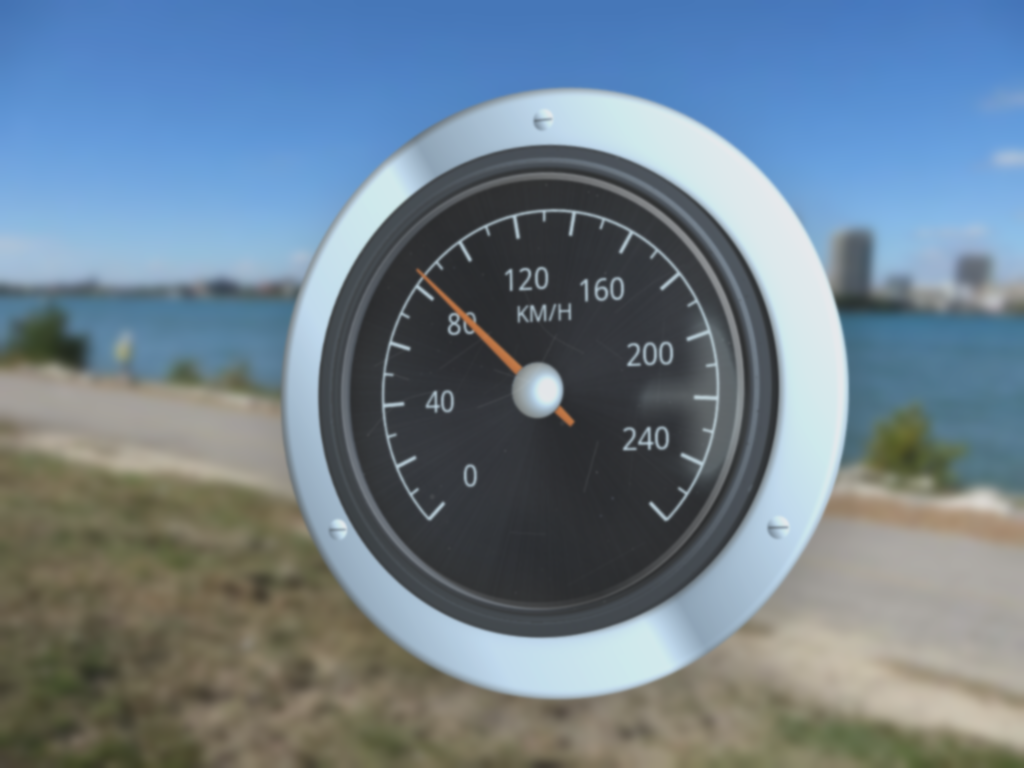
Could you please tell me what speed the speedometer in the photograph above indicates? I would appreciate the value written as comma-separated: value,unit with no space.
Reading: 85,km/h
